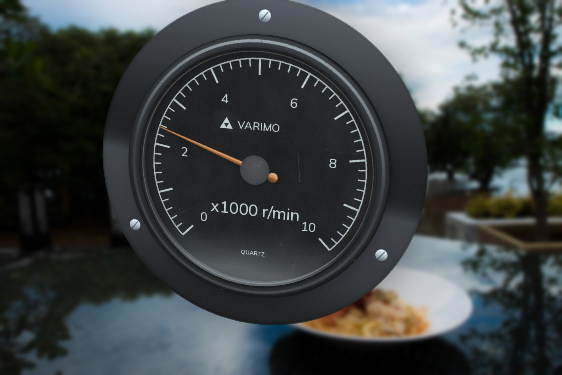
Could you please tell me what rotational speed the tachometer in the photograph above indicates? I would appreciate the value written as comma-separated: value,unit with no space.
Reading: 2400,rpm
